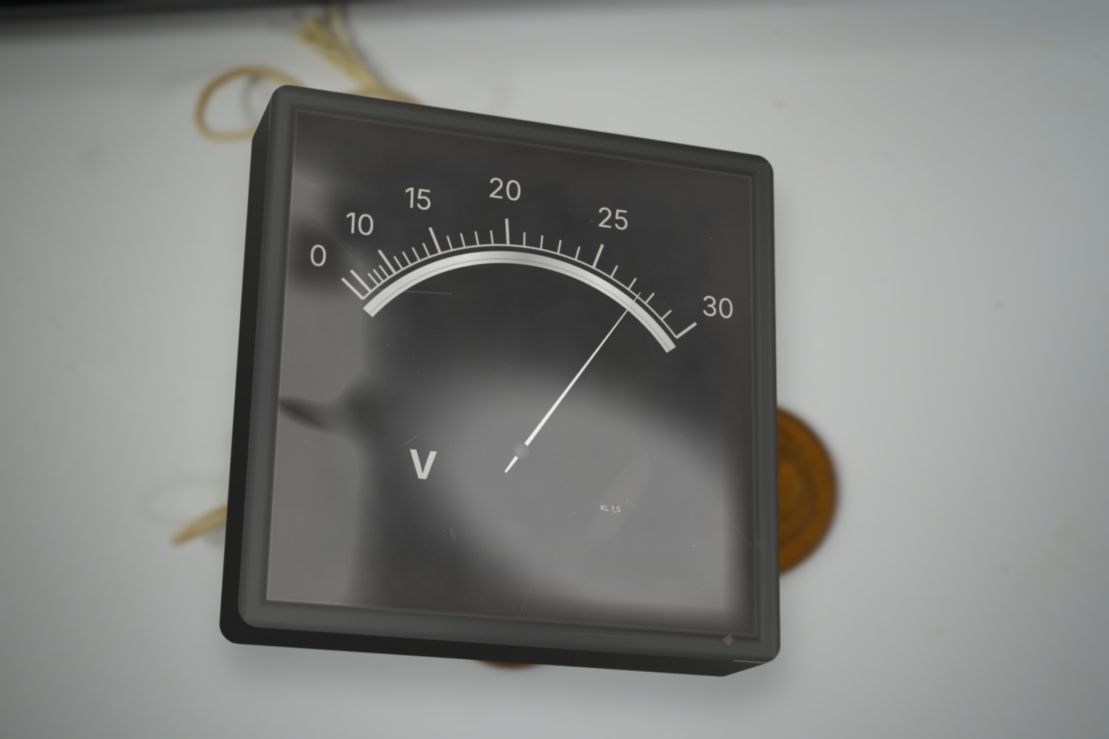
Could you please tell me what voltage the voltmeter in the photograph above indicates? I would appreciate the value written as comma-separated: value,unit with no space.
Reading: 27.5,V
